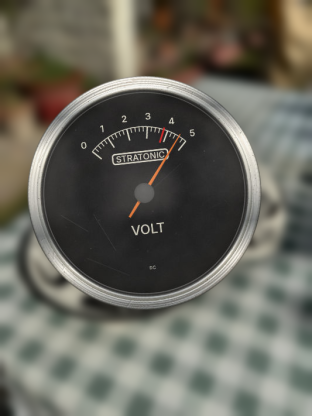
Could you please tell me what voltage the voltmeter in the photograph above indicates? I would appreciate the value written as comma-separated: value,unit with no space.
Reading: 4.6,V
